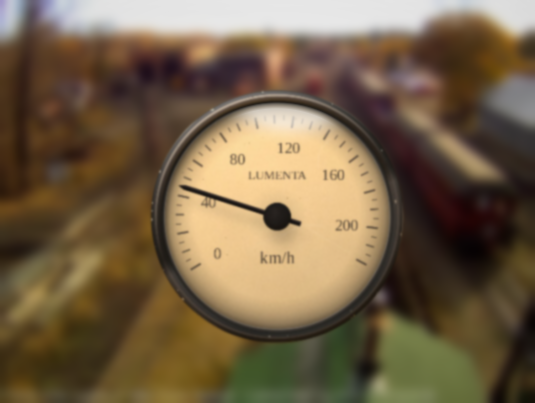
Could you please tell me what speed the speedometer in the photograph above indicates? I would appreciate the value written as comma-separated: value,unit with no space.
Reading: 45,km/h
